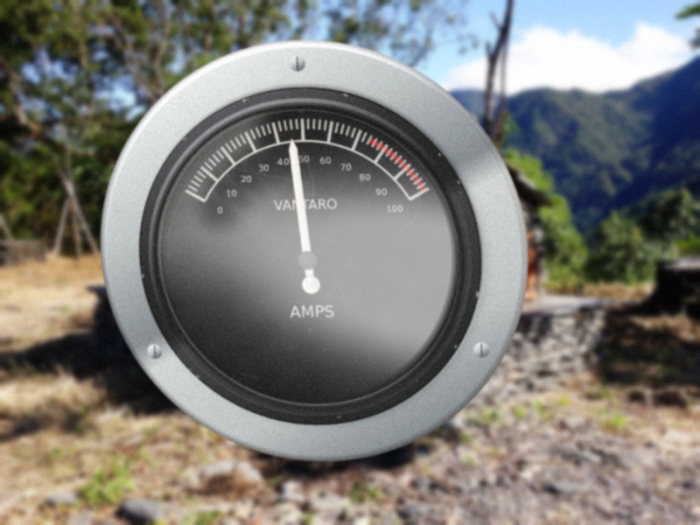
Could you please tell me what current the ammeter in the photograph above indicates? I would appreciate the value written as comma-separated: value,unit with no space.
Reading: 46,A
